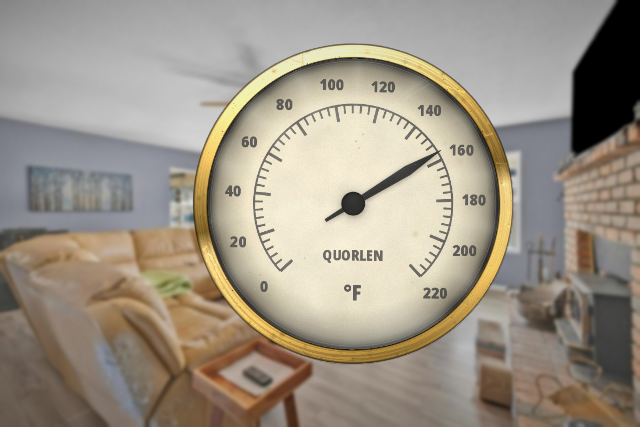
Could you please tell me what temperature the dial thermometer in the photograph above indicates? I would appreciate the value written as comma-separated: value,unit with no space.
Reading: 156,°F
